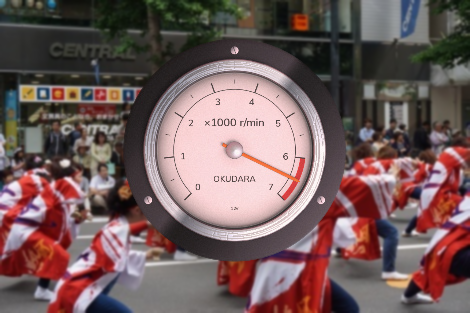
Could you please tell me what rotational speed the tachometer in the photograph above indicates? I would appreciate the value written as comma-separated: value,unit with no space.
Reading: 6500,rpm
